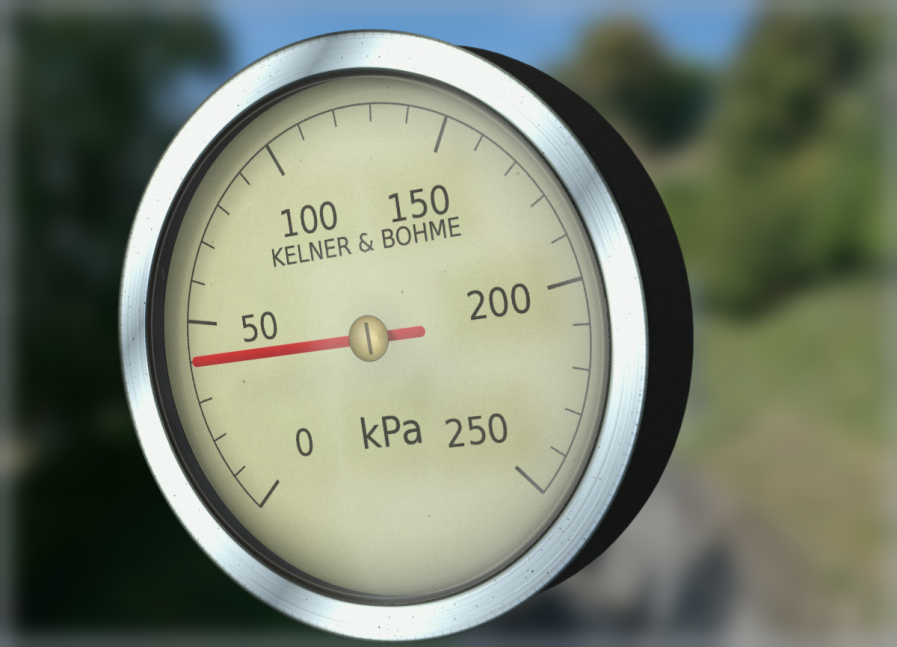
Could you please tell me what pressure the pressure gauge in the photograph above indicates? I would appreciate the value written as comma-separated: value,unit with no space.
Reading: 40,kPa
